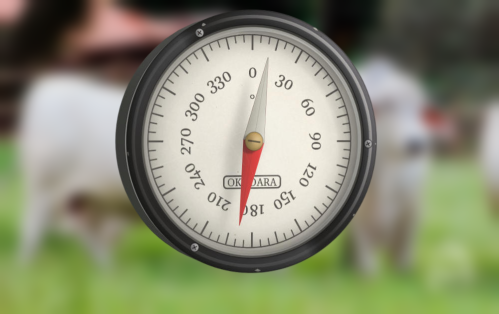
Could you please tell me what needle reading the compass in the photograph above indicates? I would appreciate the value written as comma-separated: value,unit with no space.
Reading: 190,°
